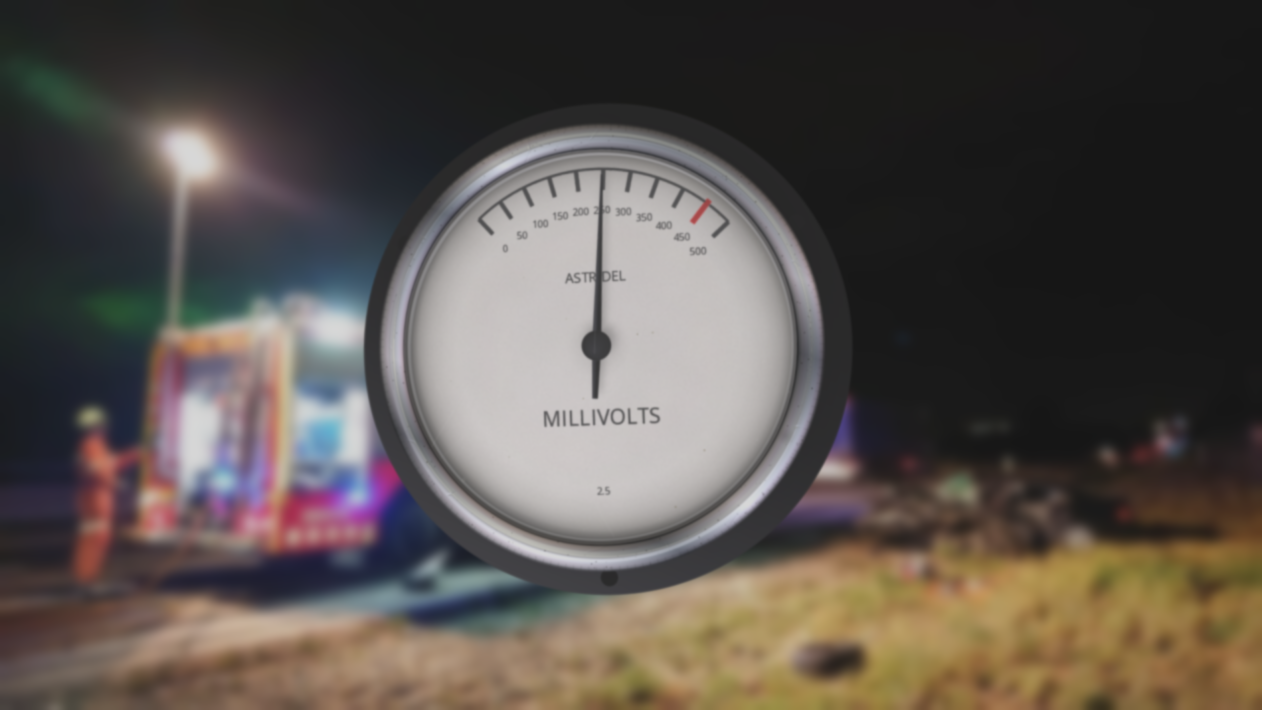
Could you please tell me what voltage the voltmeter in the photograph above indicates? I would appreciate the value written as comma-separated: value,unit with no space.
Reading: 250,mV
